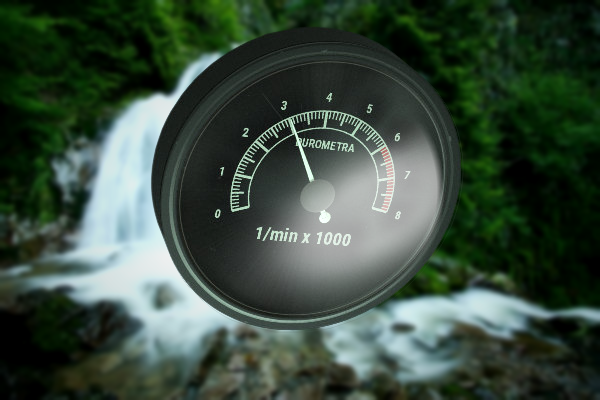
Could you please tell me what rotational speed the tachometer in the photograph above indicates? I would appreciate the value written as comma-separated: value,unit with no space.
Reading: 3000,rpm
